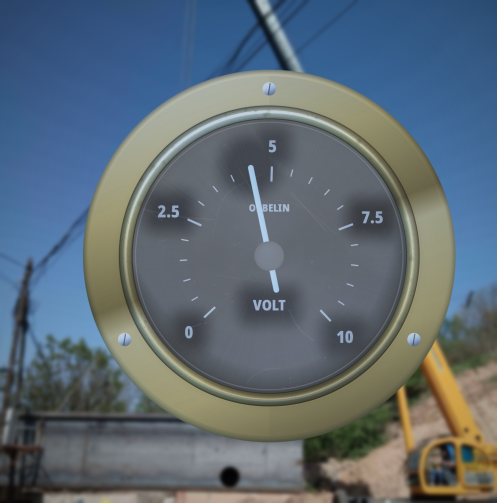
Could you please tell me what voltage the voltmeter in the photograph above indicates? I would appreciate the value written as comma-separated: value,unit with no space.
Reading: 4.5,V
